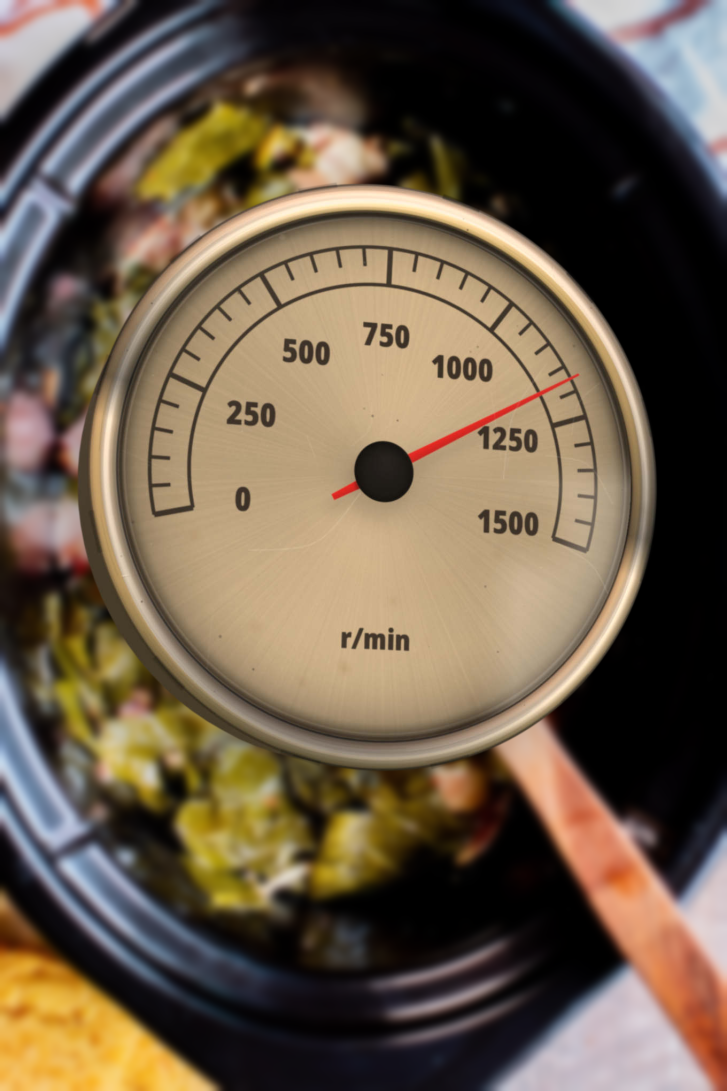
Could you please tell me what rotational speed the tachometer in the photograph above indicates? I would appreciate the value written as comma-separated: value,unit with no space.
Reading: 1175,rpm
